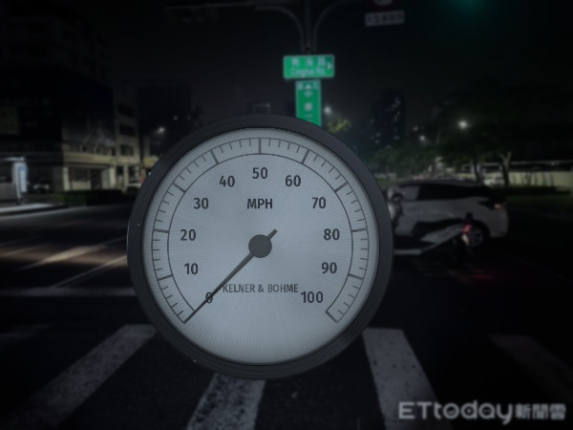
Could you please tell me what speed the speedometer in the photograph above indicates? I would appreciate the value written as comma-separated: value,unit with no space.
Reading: 0,mph
